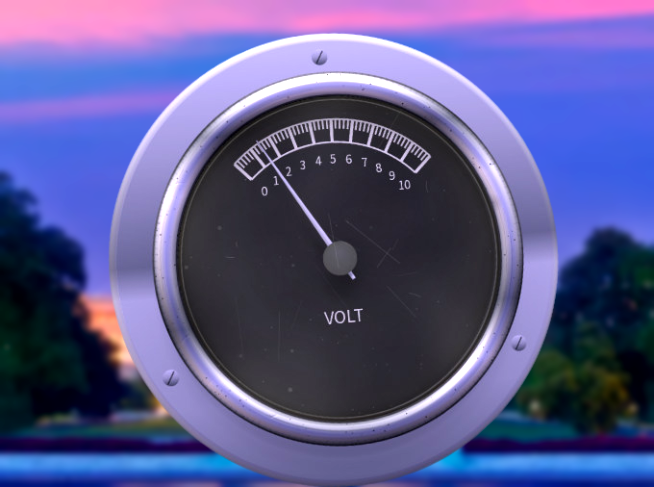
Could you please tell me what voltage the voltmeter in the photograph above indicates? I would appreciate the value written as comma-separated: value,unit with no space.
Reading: 1.4,V
